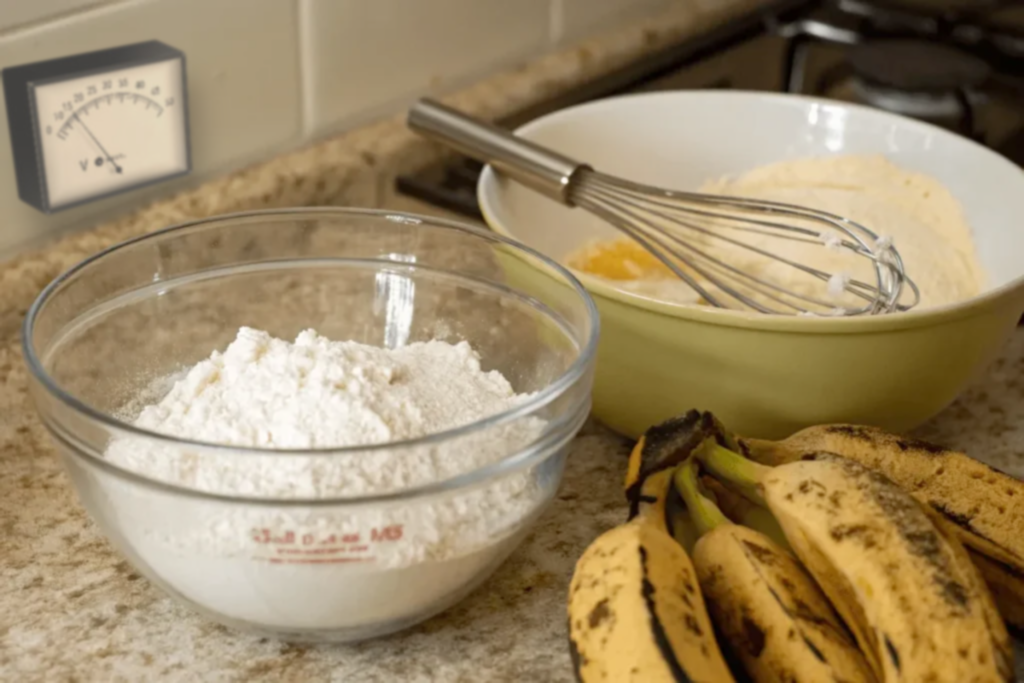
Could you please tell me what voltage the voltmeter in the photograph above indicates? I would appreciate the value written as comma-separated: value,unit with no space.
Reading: 15,V
